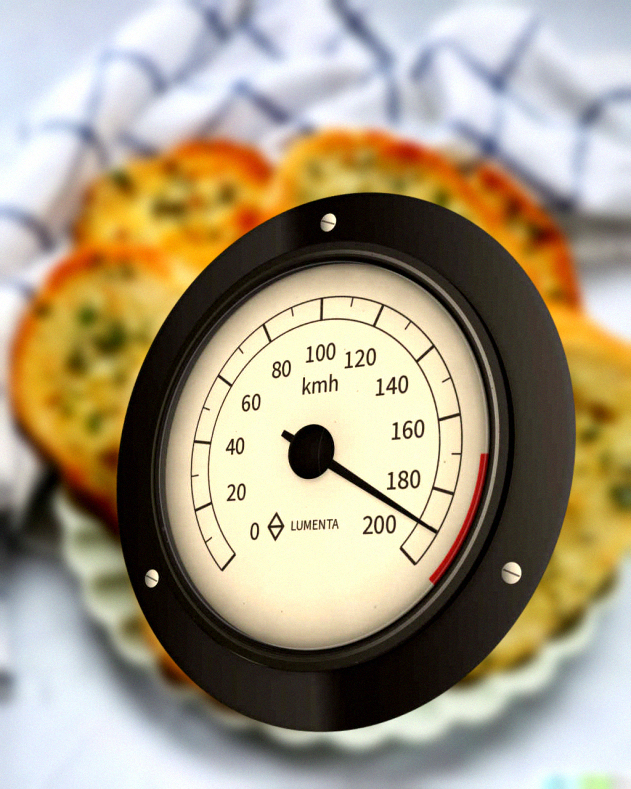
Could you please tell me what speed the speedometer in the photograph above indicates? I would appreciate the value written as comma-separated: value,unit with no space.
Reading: 190,km/h
